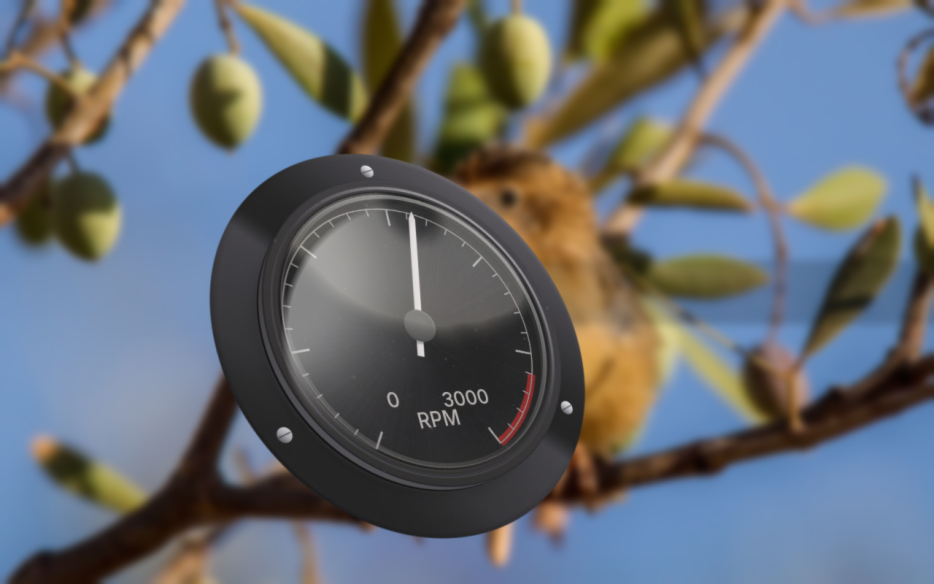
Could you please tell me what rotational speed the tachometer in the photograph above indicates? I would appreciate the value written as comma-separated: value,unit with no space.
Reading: 1600,rpm
